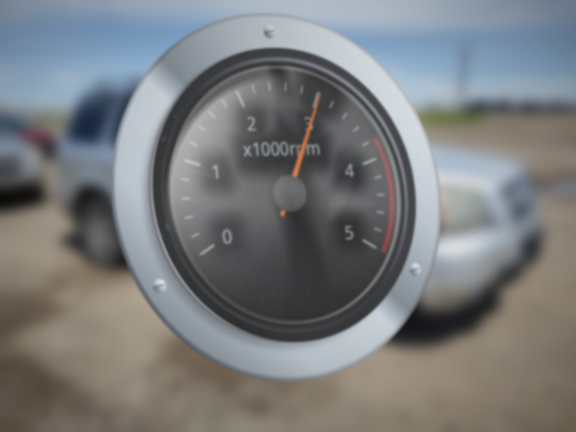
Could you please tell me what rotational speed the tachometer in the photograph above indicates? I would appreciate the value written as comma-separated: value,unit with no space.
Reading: 3000,rpm
